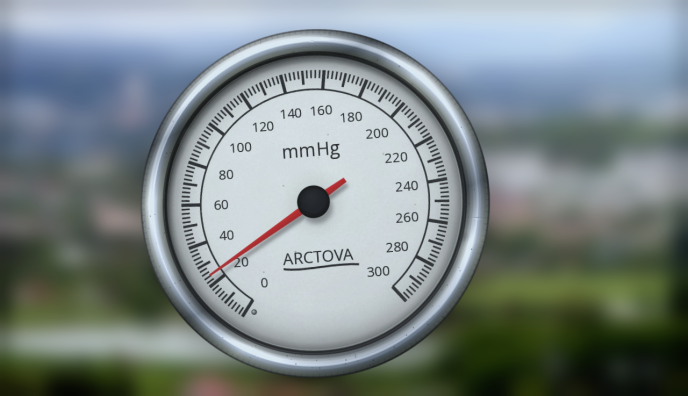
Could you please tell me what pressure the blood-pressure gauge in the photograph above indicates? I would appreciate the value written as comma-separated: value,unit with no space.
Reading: 24,mmHg
